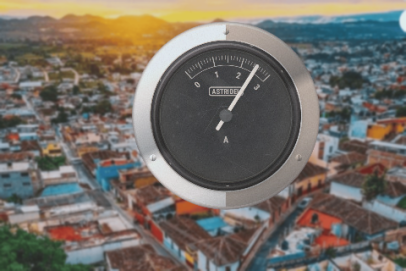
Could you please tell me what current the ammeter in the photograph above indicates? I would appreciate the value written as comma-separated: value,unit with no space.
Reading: 2.5,A
